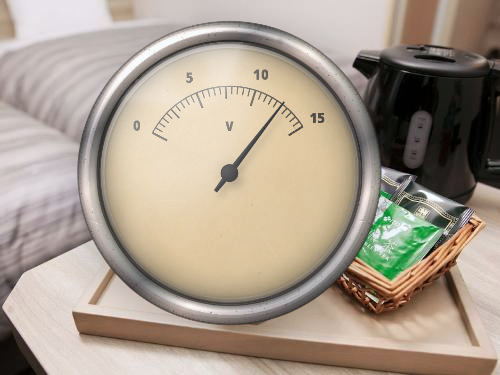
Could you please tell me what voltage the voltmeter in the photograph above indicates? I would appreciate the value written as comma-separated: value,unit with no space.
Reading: 12.5,V
